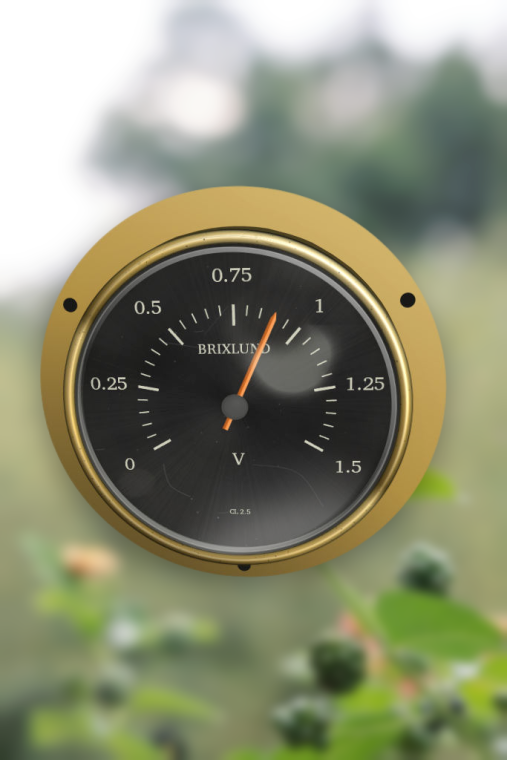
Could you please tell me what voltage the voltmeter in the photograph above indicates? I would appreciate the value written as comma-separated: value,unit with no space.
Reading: 0.9,V
